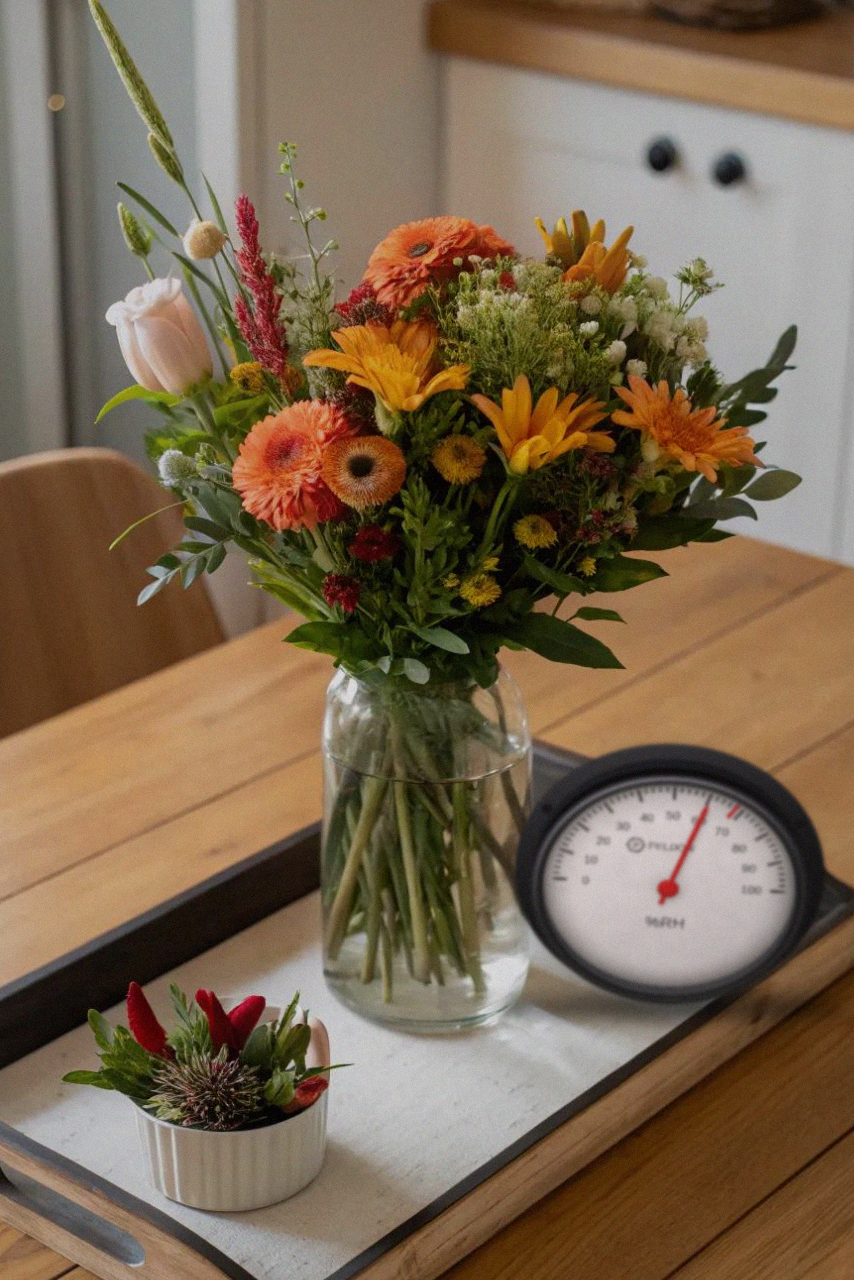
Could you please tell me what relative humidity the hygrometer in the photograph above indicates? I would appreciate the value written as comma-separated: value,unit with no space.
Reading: 60,%
